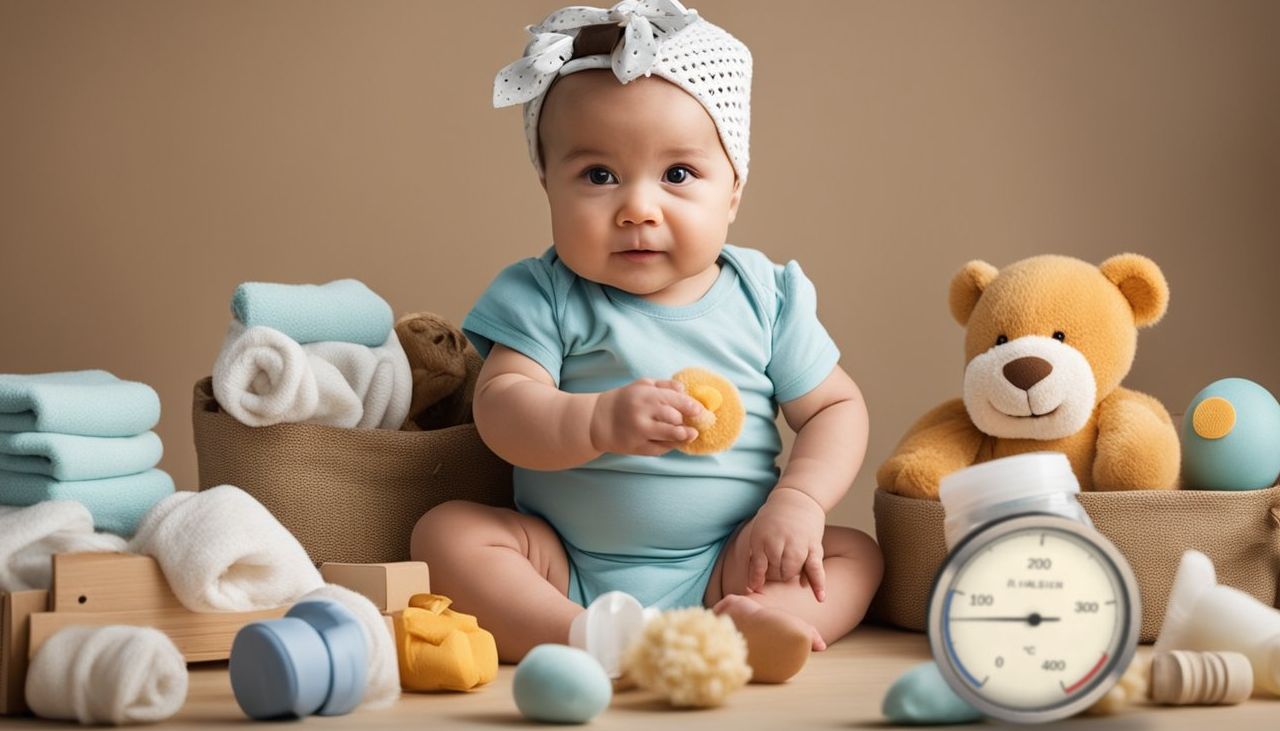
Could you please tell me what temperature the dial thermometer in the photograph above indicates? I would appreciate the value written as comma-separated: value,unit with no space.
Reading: 75,°C
